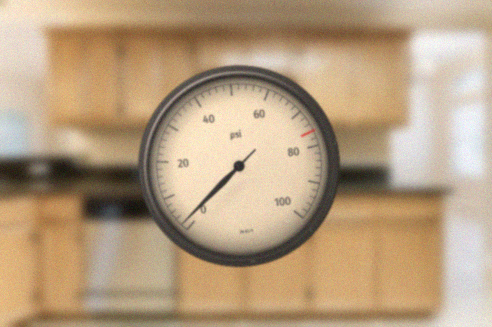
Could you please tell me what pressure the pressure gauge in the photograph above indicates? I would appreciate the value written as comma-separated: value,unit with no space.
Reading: 2,psi
